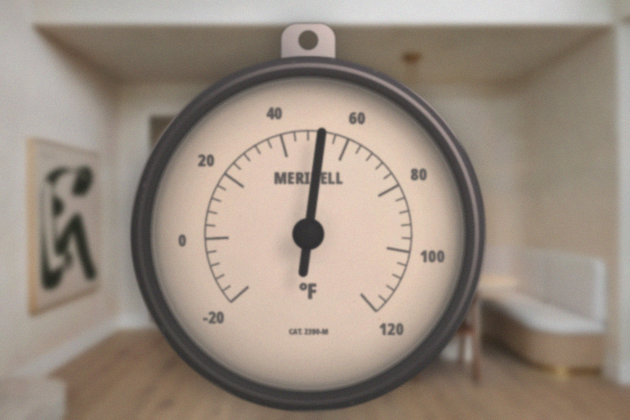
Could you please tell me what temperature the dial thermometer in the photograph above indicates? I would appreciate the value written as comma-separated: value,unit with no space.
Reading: 52,°F
